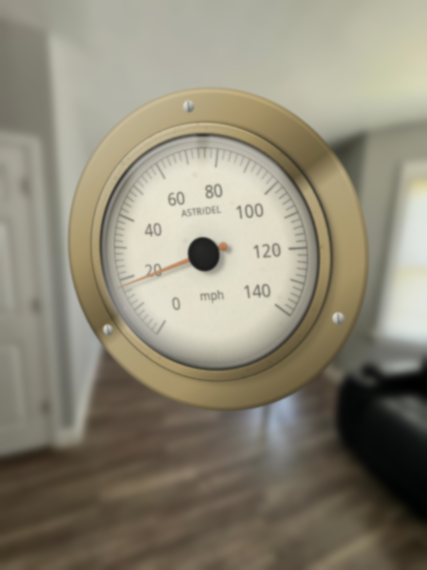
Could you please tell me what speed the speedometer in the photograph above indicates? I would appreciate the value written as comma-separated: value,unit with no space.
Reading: 18,mph
